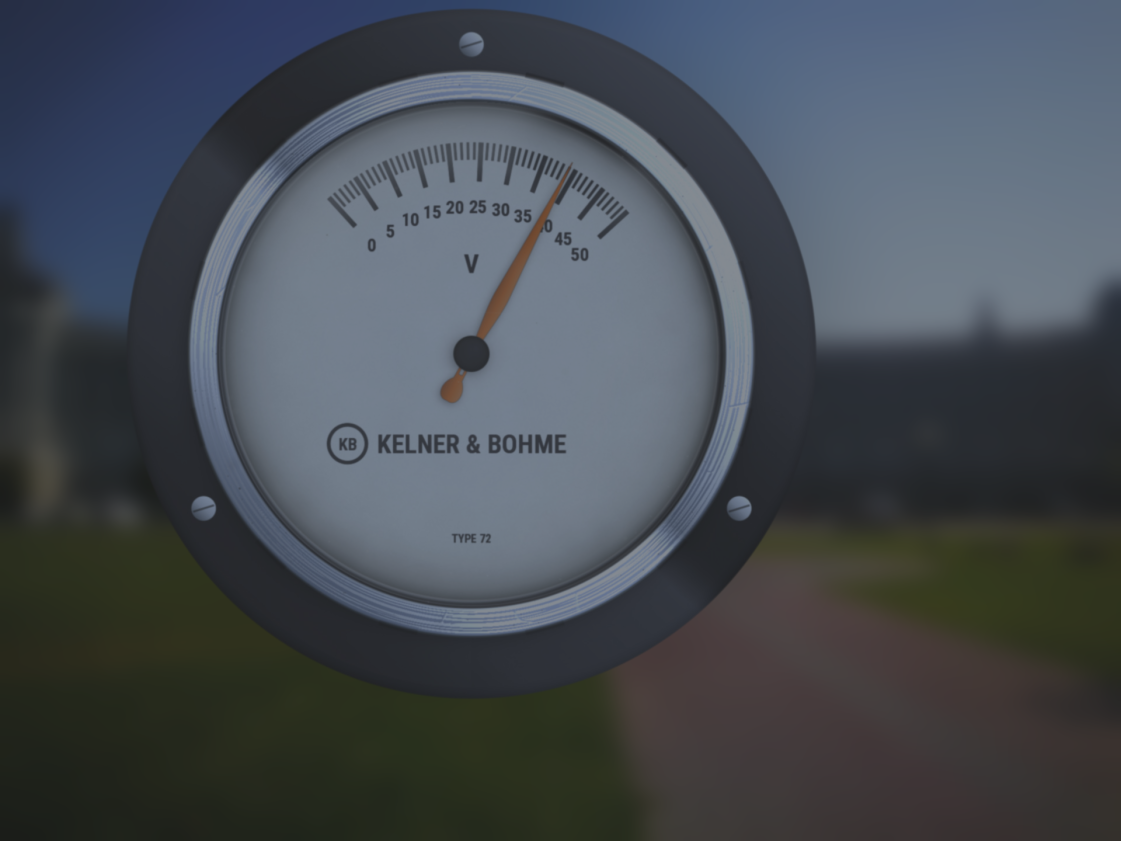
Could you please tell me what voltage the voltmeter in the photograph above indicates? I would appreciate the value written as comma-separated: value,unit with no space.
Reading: 39,V
